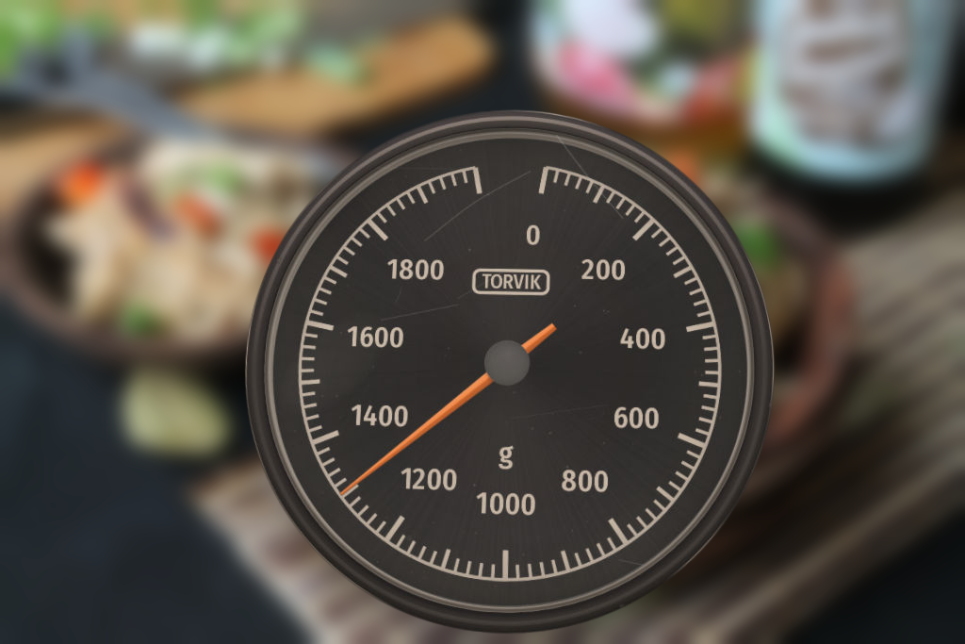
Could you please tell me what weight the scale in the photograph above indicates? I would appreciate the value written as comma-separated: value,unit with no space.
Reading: 1300,g
